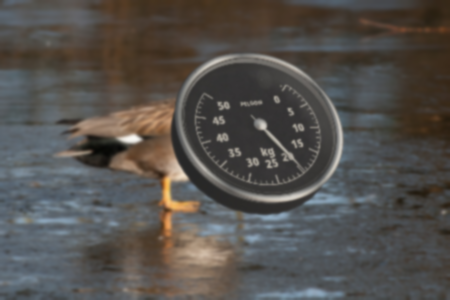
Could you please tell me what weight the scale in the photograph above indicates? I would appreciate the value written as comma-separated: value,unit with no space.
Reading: 20,kg
